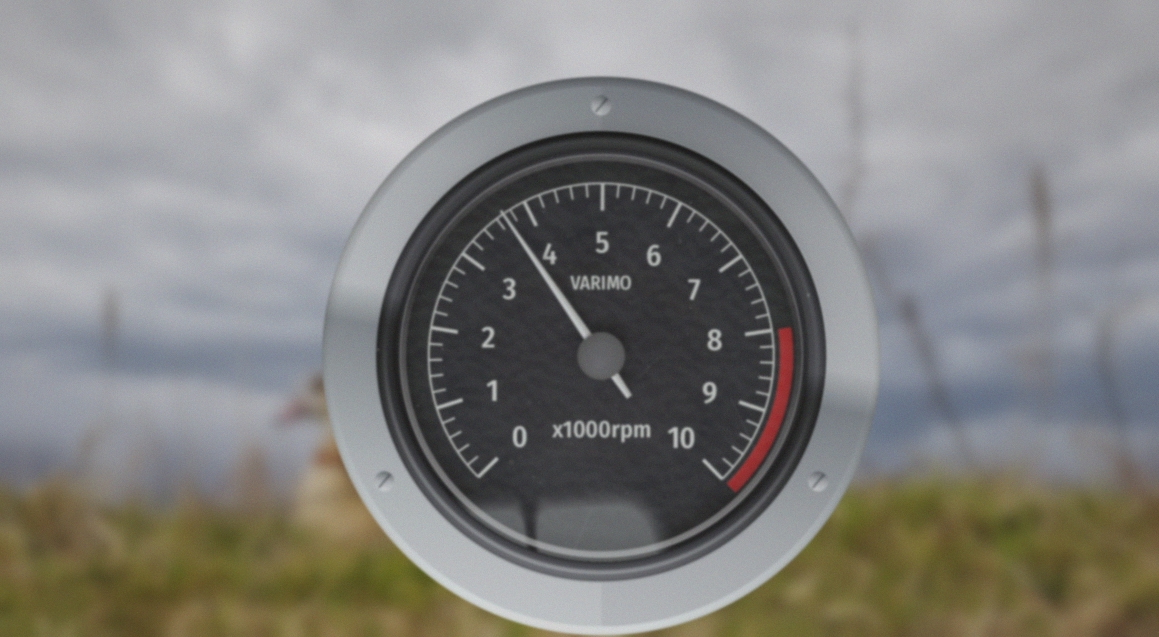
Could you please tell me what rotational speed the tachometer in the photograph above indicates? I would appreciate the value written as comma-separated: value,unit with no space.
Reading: 3700,rpm
